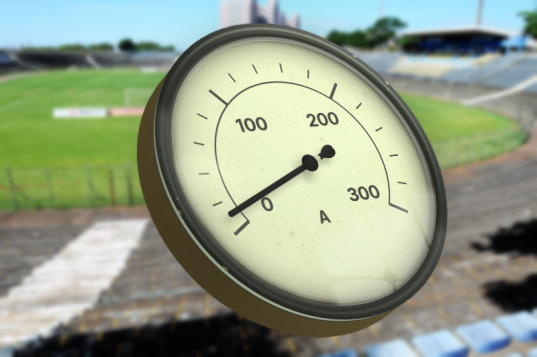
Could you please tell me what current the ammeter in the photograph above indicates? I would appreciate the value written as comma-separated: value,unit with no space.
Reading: 10,A
